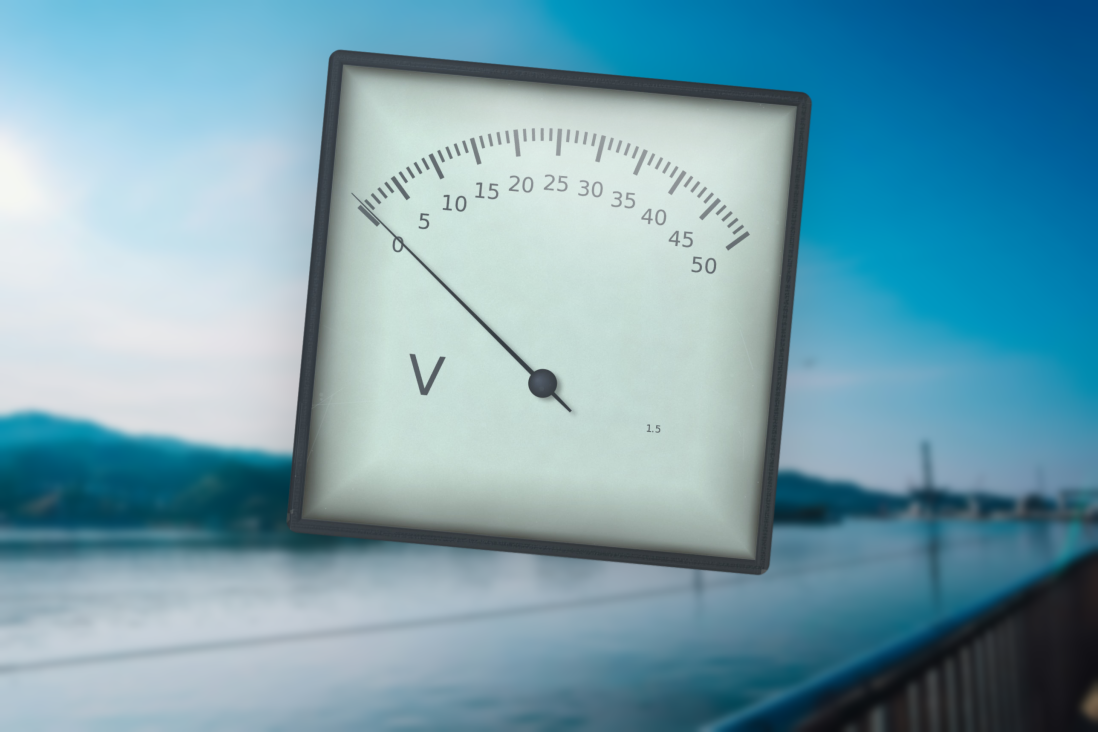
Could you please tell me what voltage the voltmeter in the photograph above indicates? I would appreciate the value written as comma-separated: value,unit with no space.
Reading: 0.5,V
